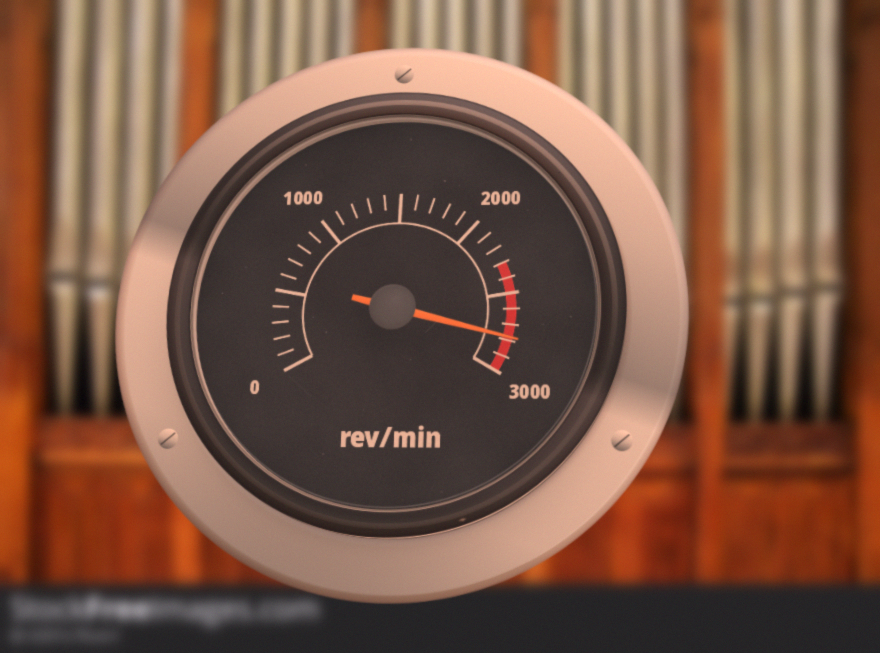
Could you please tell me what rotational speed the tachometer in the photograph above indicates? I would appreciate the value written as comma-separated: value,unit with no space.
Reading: 2800,rpm
